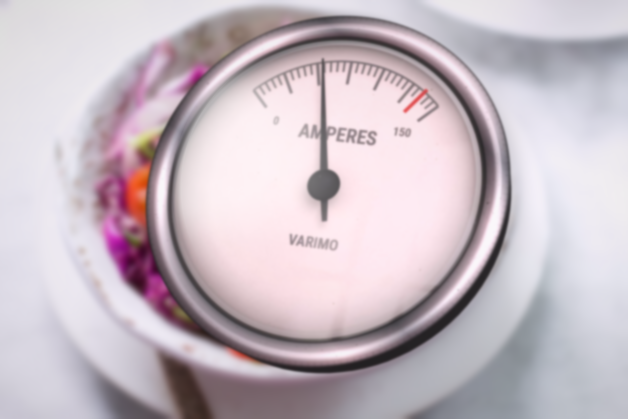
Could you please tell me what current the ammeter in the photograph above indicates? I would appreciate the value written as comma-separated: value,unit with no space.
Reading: 55,A
